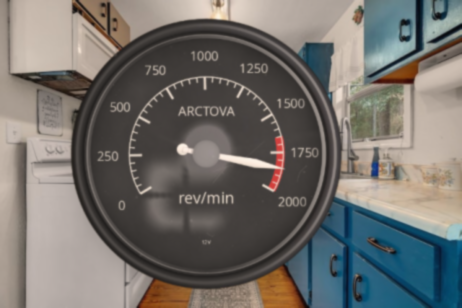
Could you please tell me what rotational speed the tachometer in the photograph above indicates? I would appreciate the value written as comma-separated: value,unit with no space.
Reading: 1850,rpm
